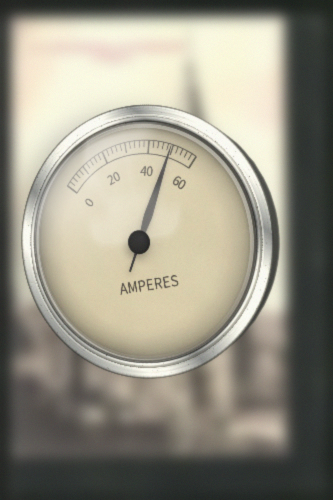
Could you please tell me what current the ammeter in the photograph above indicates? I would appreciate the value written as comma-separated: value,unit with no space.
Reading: 50,A
